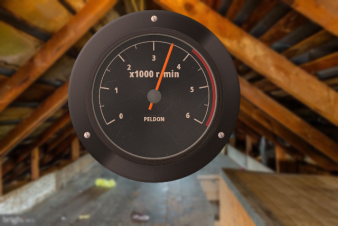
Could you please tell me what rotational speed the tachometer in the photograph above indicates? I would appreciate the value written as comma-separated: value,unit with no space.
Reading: 3500,rpm
